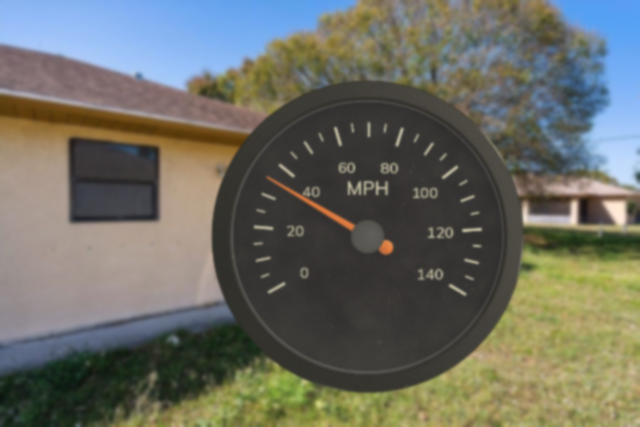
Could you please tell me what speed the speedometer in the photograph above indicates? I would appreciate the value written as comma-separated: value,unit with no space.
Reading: 35,mph
